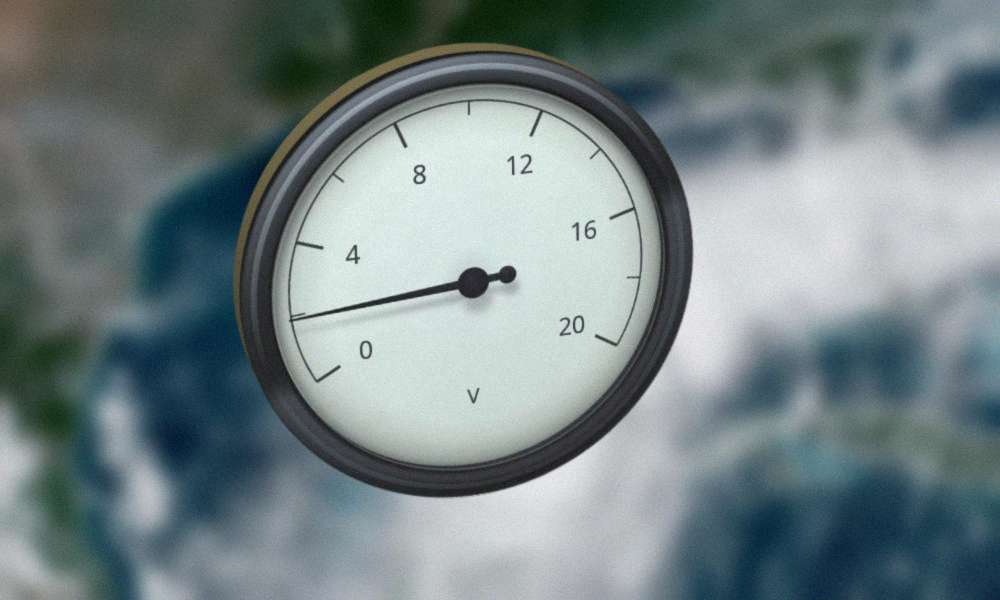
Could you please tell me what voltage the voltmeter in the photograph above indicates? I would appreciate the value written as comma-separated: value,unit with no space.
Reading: 2,V
